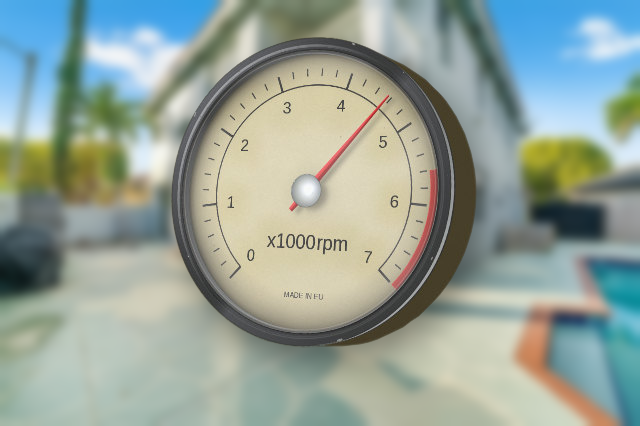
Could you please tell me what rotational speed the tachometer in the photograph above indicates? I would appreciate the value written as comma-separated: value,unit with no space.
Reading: 4600,rpm
